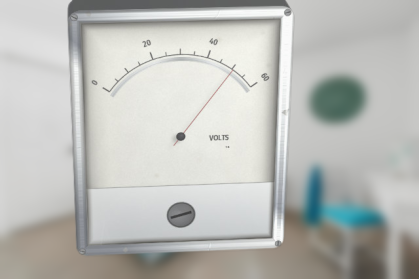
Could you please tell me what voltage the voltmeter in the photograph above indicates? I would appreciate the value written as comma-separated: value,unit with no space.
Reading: 50,V
